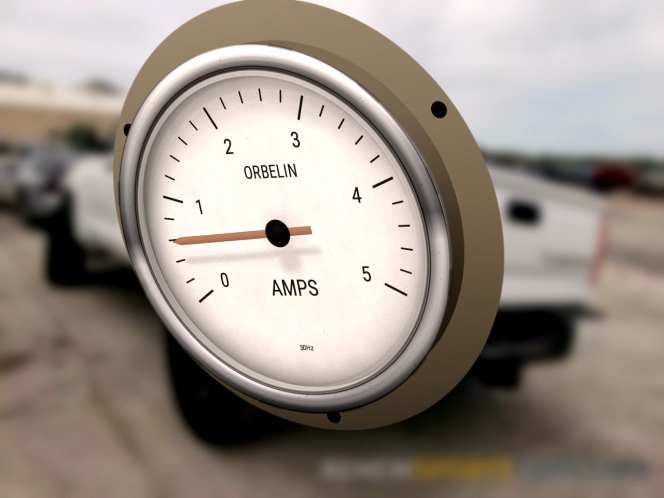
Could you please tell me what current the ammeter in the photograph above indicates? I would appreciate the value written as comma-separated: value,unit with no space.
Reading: 0.6,A
